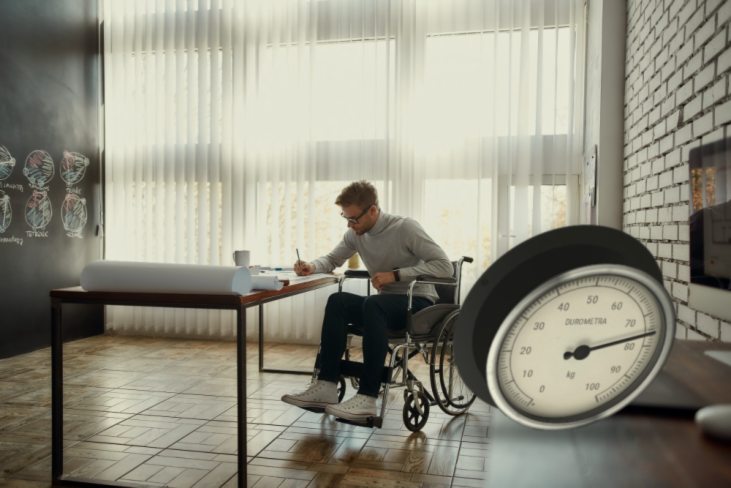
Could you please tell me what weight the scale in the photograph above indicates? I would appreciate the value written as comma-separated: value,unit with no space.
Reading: 75,kg
